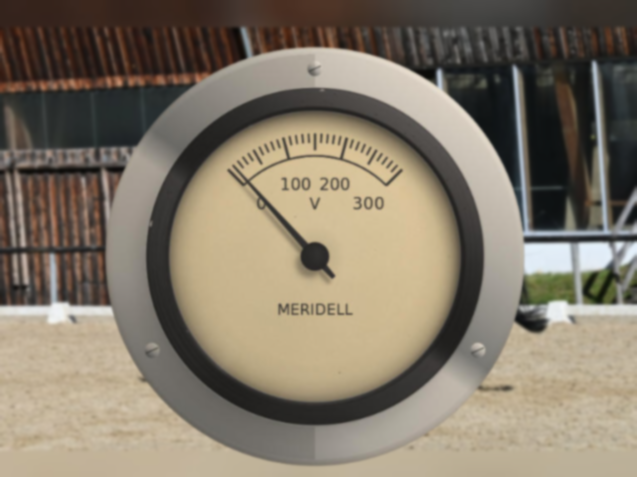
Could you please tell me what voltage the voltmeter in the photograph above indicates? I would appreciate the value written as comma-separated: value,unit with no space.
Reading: 10,V
